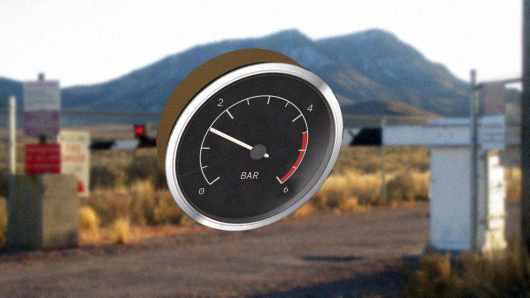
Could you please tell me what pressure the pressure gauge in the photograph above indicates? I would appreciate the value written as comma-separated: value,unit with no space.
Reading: 1.5,bar
